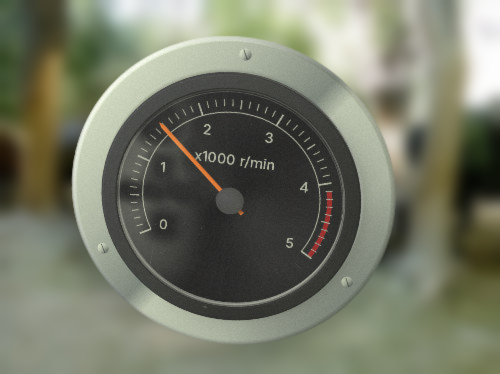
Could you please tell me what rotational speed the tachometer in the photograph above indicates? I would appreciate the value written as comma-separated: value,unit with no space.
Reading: 1500,rpm
